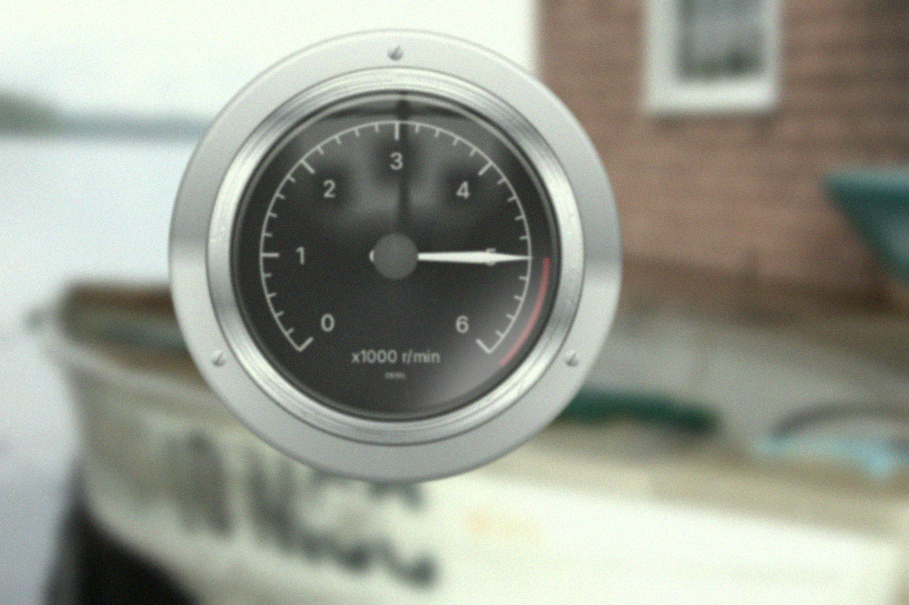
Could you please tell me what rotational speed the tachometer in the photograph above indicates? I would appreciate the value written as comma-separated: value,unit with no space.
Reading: 5000,rpm
